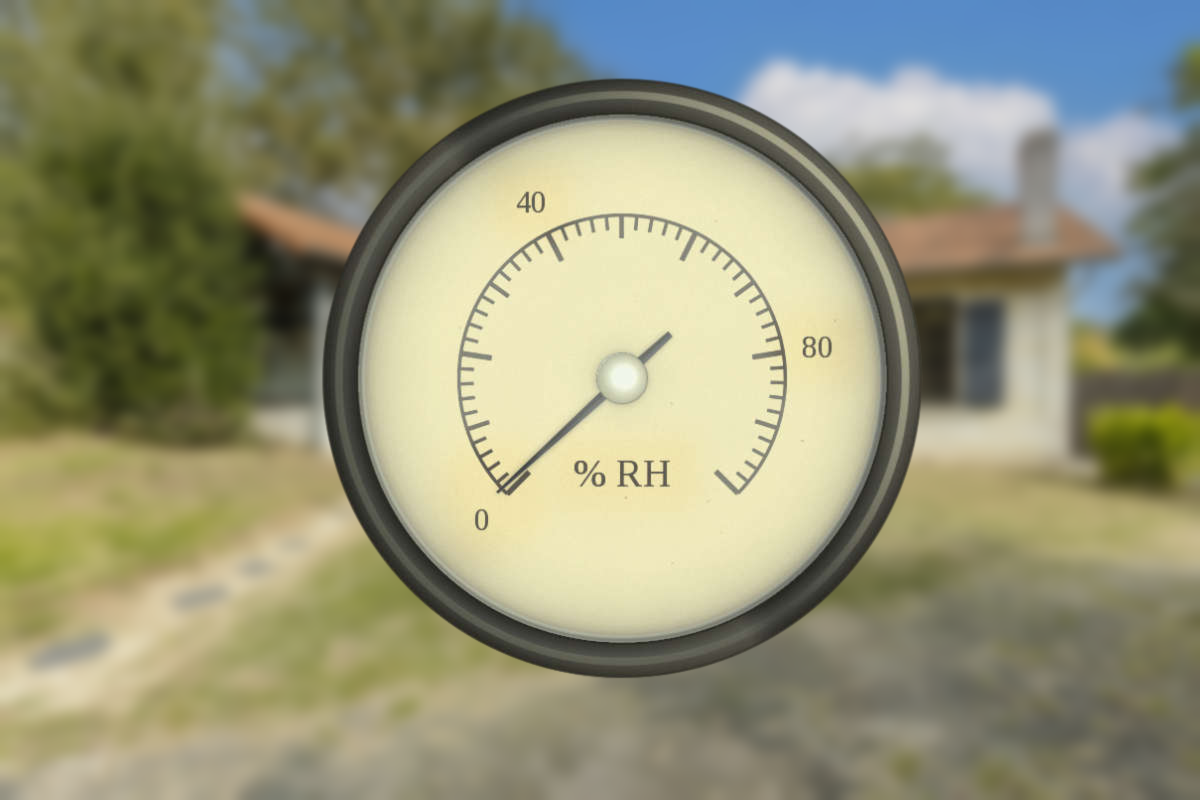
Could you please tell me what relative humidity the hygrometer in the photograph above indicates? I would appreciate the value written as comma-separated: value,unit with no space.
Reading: 1,%
